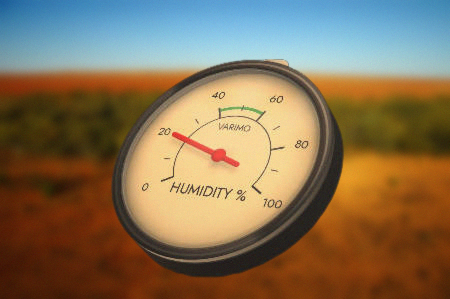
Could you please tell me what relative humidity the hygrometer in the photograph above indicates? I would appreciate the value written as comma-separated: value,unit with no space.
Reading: 20,%
